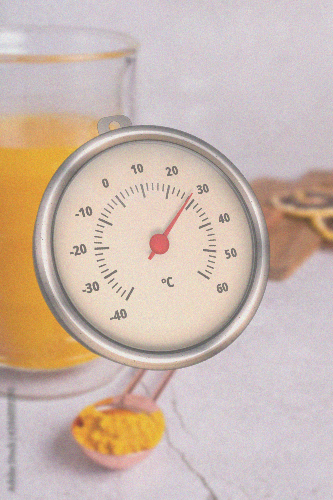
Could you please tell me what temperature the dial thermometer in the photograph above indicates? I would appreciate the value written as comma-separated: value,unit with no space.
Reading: 28,°C
